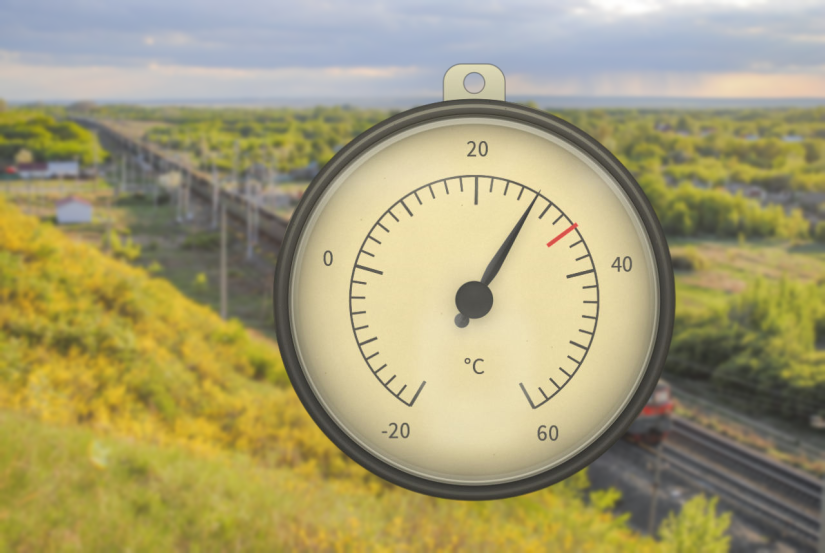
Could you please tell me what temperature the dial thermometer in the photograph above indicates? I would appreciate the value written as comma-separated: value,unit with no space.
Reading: 28,°C
